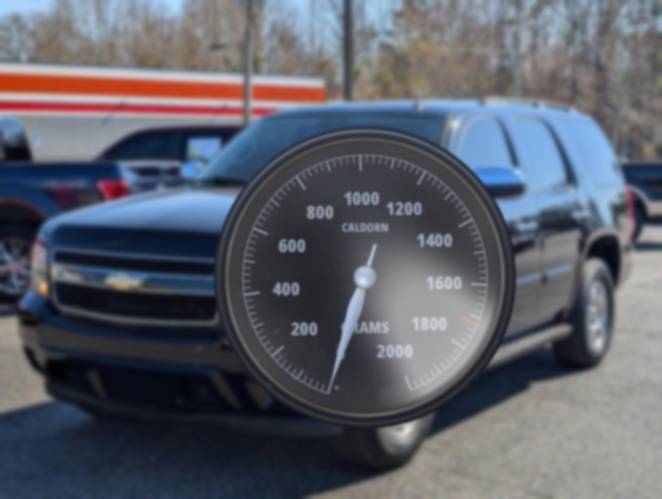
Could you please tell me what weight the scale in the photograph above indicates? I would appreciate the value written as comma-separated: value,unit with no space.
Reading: 0,g
